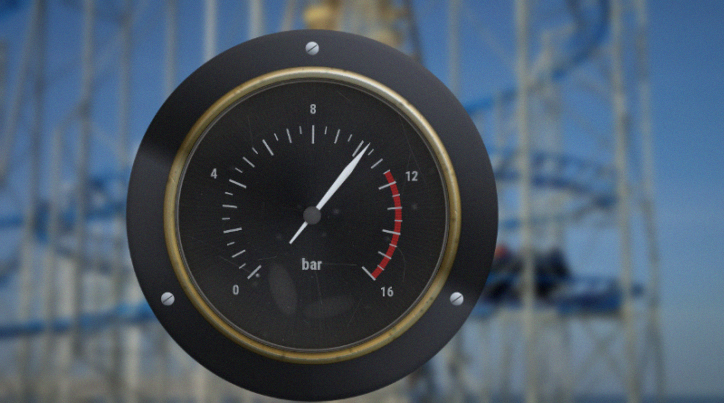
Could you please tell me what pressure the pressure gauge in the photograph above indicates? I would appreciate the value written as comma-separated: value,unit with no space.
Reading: 10.25,bar
